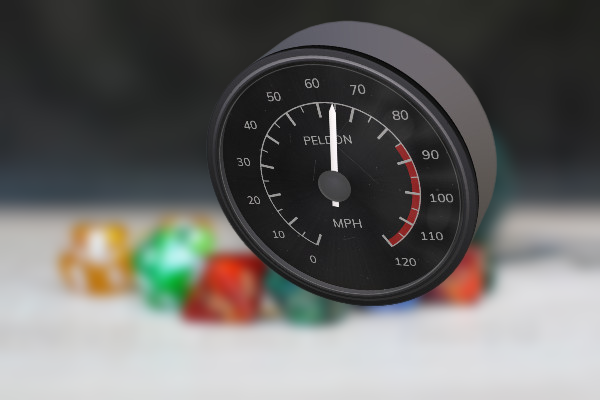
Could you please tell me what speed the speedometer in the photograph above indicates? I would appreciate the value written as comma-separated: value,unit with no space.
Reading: 65,mph
